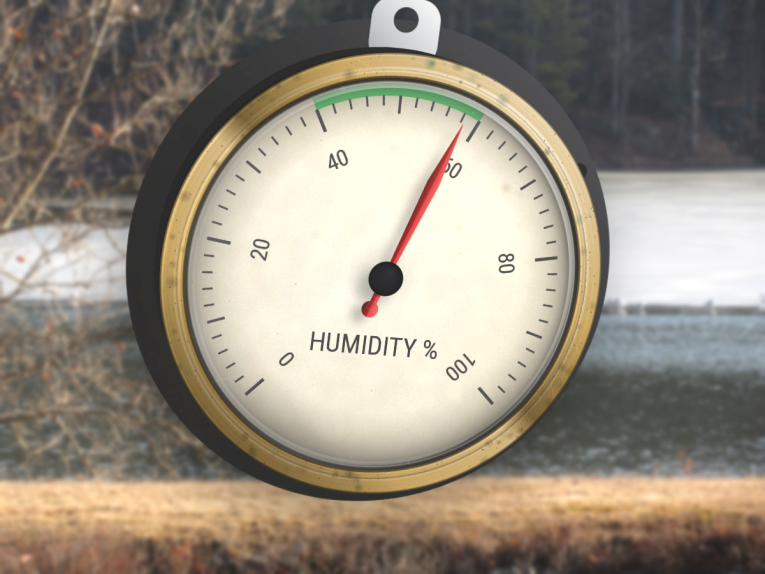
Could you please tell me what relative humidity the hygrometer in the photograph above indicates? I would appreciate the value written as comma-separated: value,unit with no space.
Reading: 58,%
